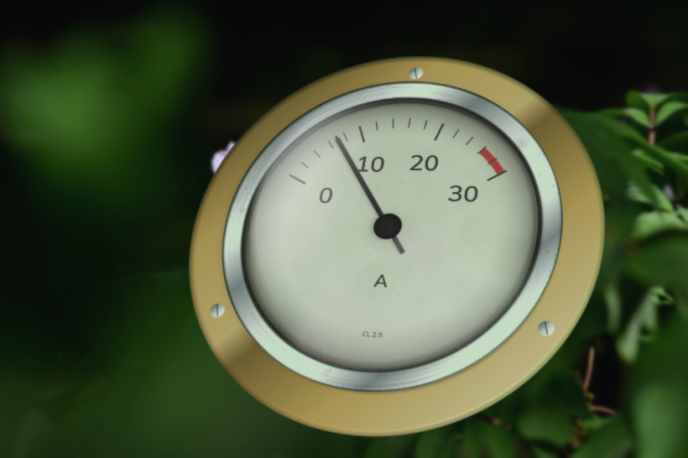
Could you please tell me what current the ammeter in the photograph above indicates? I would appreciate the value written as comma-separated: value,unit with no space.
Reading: 7,A
